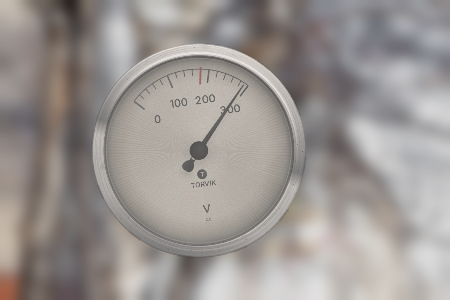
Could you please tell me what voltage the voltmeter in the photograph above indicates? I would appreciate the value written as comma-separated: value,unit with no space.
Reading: 290,V
